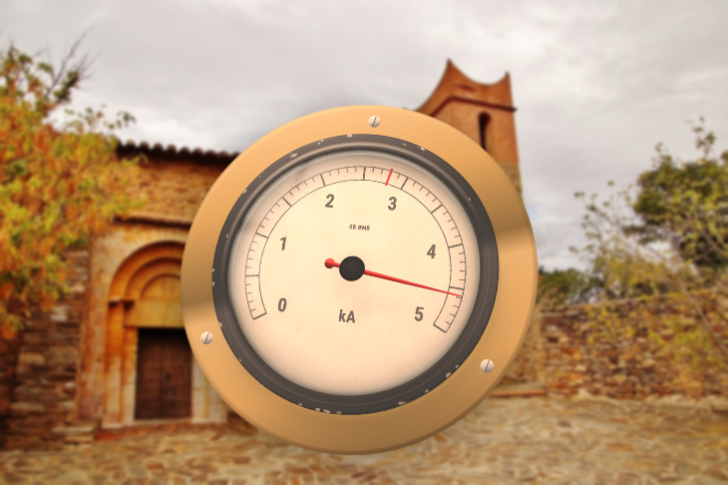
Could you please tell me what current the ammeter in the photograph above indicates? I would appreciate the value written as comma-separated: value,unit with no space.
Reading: 4.6,kA
